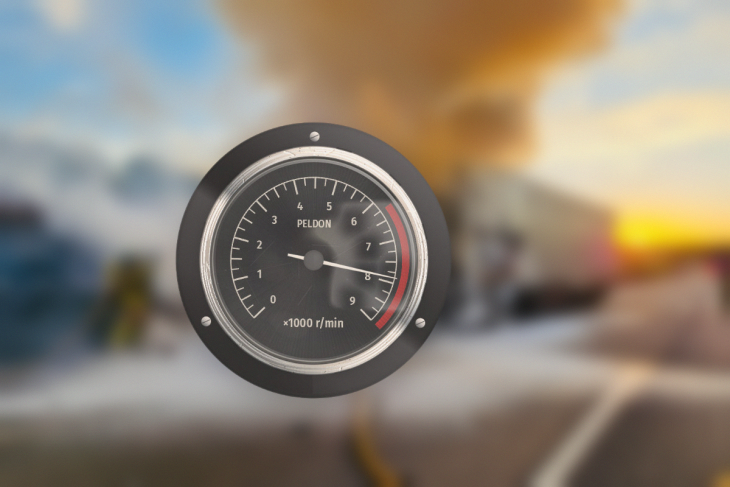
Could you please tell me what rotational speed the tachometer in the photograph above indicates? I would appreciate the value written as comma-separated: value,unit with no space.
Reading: 7875,rpm
